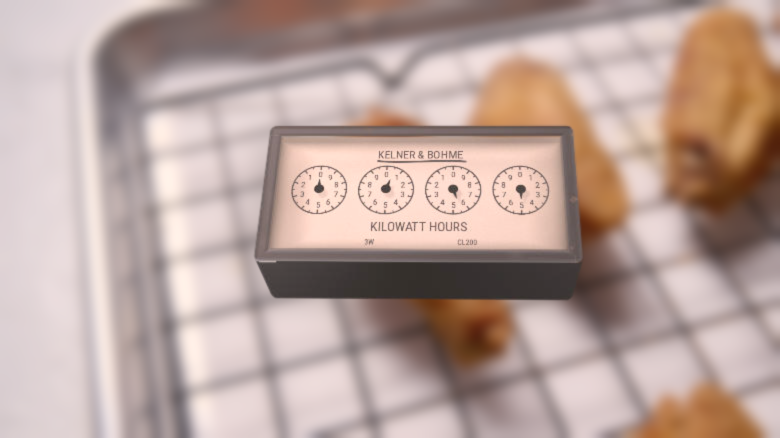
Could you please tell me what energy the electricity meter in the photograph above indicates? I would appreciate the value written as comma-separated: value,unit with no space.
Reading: 55,kWh
